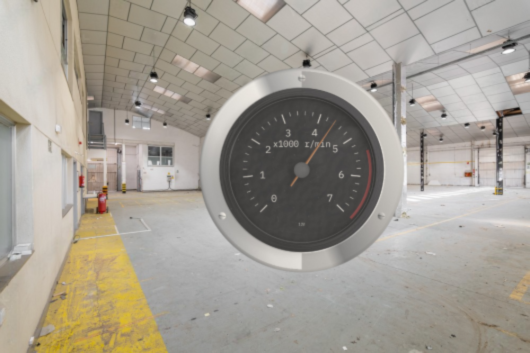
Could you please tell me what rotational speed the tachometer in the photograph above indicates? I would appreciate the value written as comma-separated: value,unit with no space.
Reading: 4400,rpm
